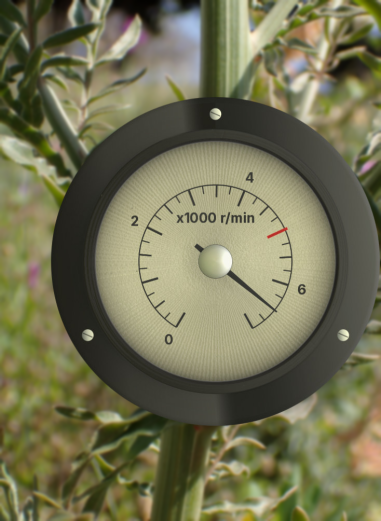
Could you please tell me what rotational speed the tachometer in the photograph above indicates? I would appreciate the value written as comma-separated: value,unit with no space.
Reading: 6500,rpm
